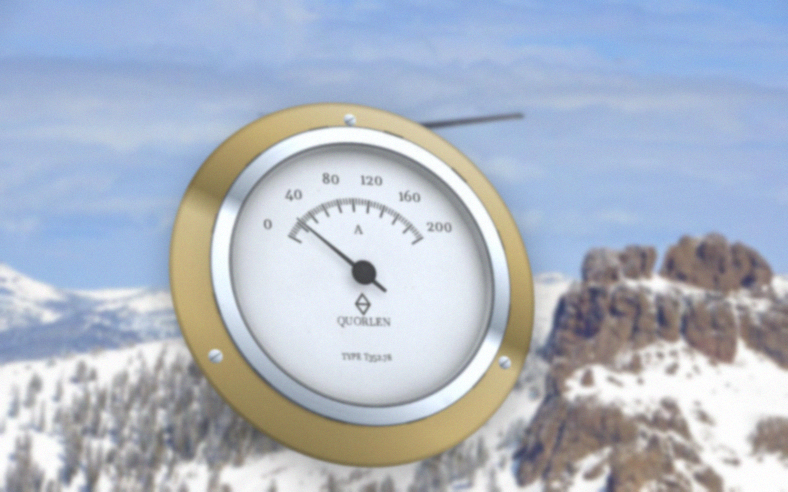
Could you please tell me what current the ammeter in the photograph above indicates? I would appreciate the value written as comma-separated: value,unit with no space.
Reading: 20,A
